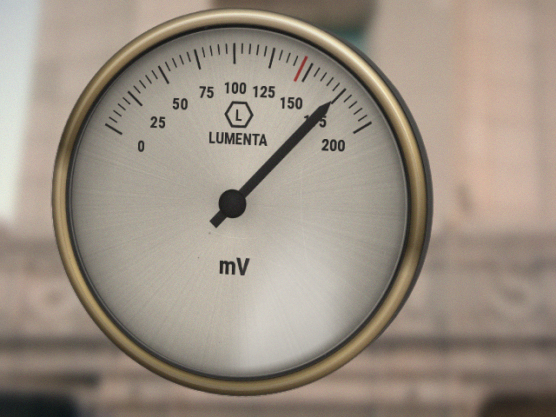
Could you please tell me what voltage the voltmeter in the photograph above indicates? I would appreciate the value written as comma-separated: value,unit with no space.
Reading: 175,mV
